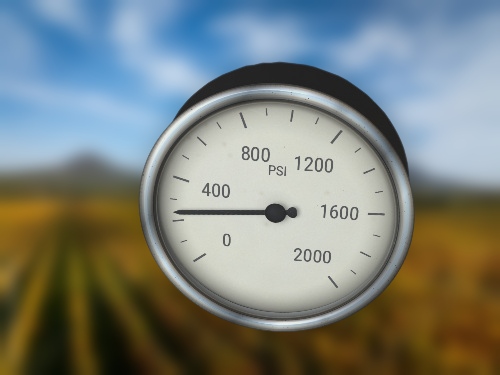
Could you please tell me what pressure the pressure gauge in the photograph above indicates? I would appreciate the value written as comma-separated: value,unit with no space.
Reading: 250,psi
